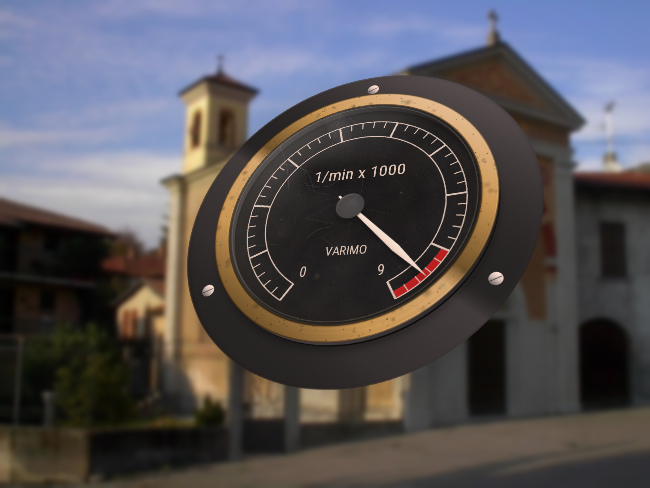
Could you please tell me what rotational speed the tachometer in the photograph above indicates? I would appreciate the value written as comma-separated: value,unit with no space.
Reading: 8500,rpm
